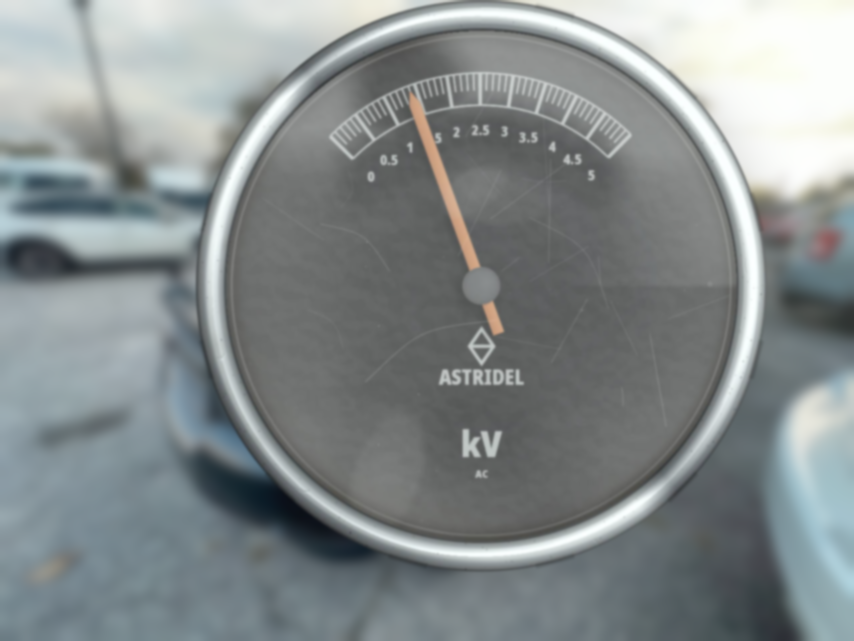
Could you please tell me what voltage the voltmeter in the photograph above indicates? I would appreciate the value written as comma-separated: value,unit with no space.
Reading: 1.4,kV
